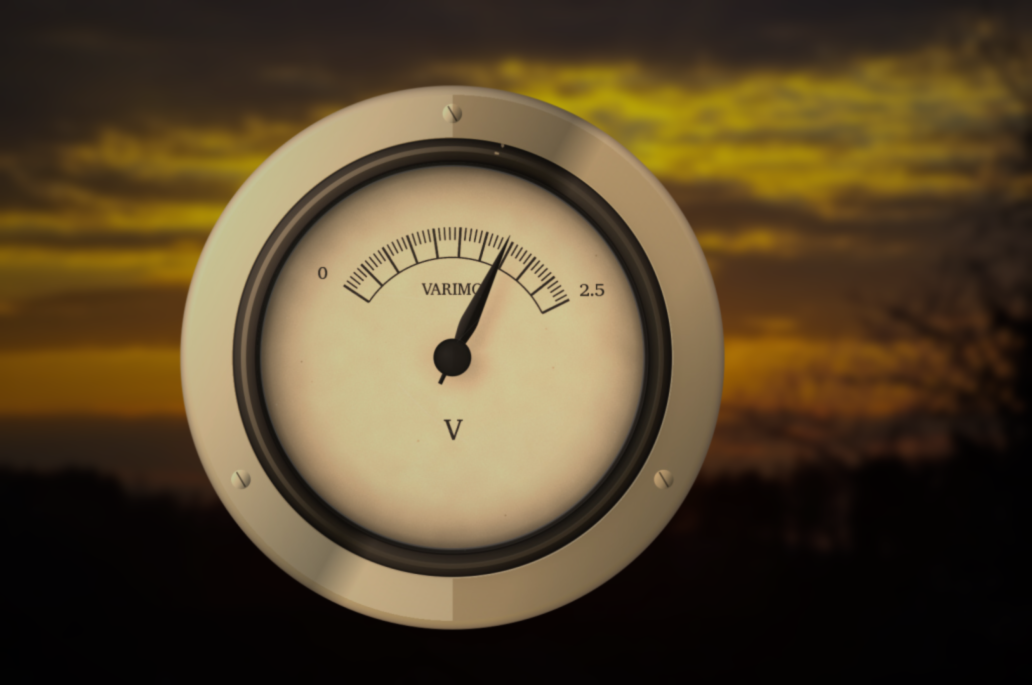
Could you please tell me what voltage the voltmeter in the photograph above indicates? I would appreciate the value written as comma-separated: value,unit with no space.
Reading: 1.7,V
